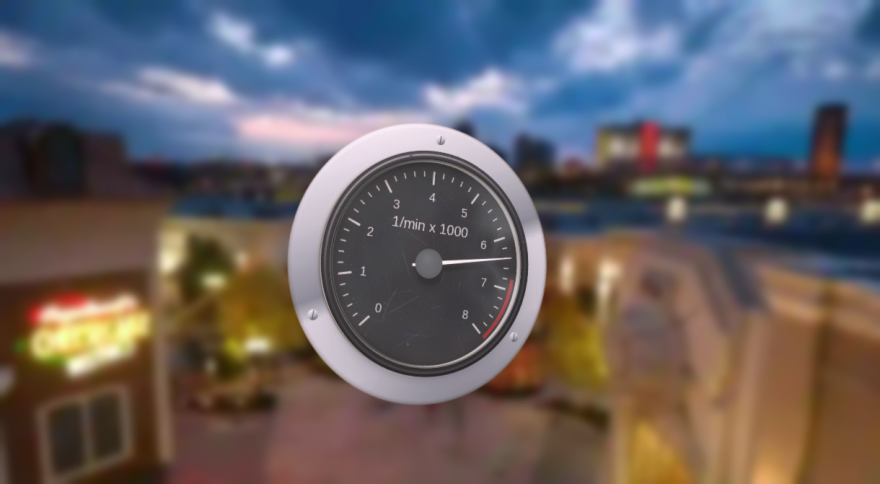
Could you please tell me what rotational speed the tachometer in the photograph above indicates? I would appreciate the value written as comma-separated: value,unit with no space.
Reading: 6400,rpm
